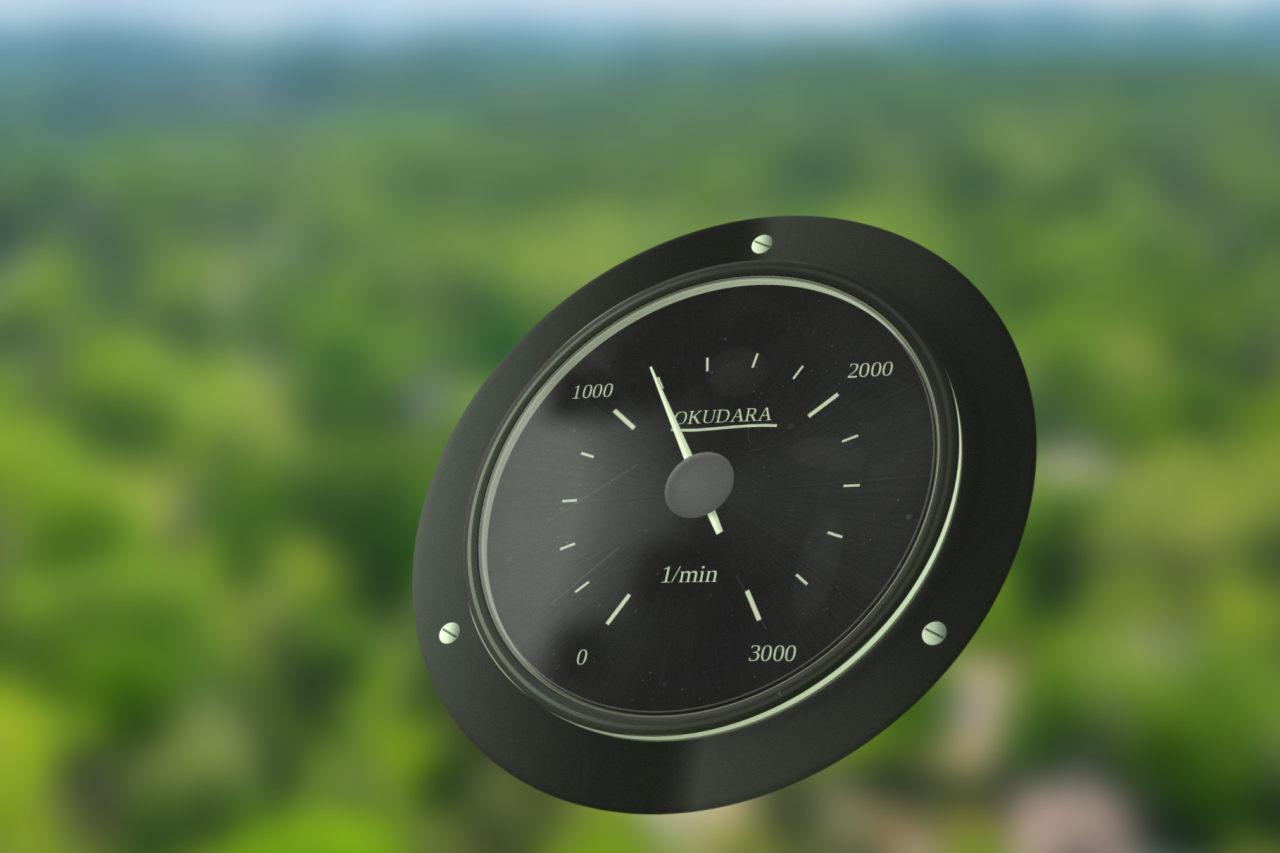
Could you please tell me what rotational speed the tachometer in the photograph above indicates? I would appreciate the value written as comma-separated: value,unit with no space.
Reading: 1200,rpm
